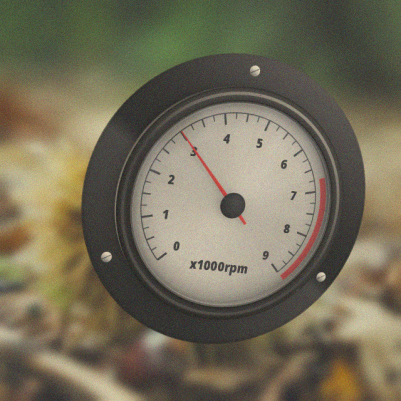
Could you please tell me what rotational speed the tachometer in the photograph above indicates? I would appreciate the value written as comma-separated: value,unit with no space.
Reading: 3000,rpm
